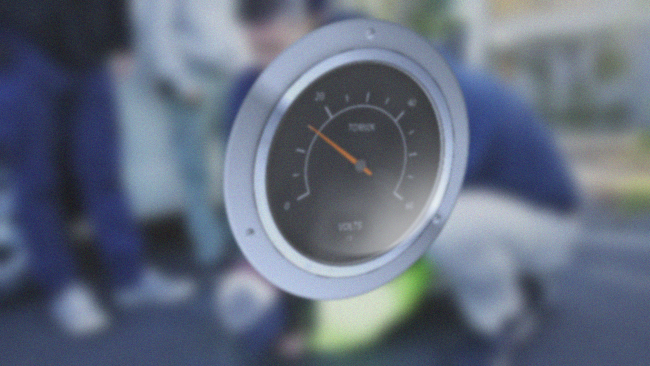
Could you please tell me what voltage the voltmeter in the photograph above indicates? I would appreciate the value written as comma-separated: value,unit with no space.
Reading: 15,V
